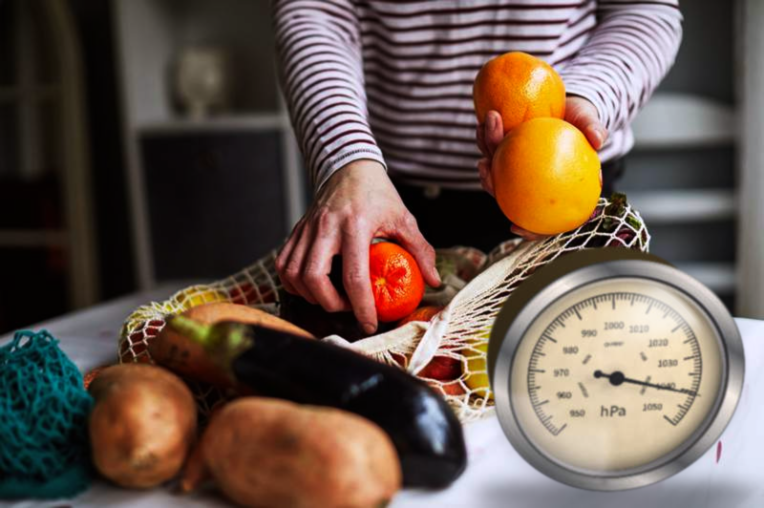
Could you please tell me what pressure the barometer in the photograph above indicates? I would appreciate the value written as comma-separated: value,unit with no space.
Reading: 1040,hPa
